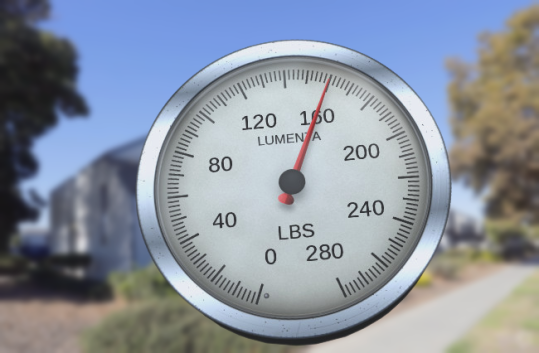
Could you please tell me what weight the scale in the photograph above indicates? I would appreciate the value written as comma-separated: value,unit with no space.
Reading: 160,lb
